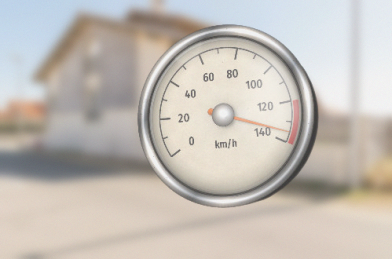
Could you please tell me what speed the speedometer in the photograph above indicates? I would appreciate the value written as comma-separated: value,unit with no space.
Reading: 135,km/h
